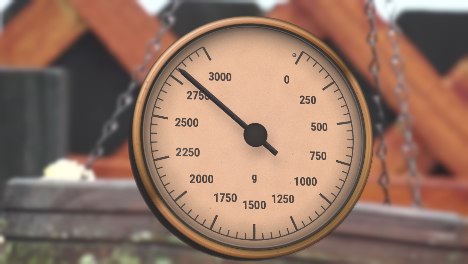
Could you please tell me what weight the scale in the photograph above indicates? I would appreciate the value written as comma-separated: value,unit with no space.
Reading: 2800,g
